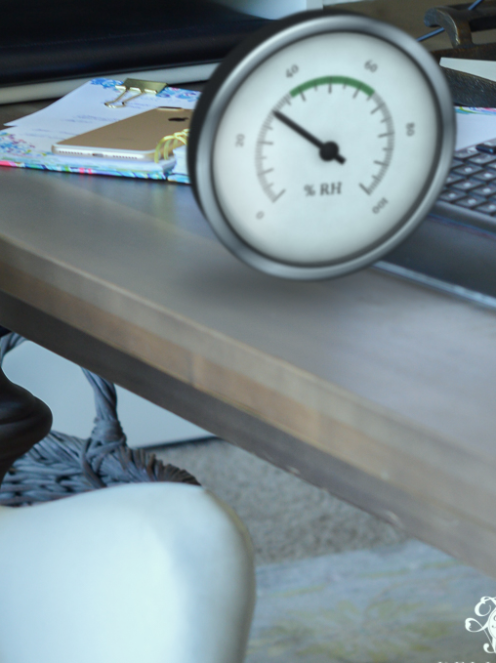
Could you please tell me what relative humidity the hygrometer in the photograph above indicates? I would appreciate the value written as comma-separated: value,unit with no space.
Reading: 30,%
